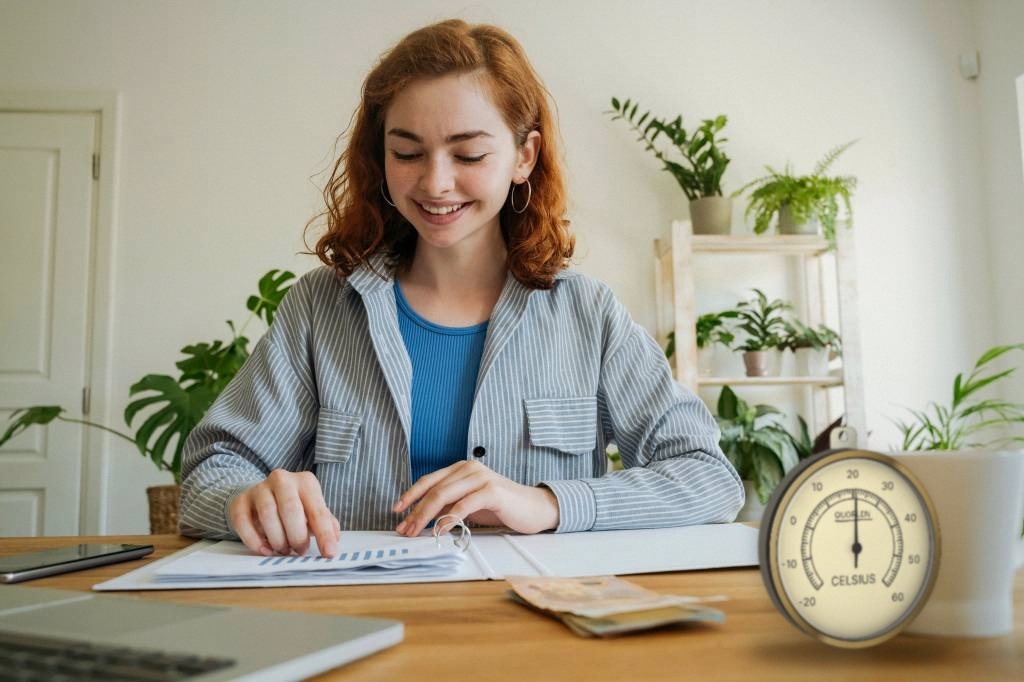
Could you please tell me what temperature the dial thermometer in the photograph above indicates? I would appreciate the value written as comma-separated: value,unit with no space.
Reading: 20,°C
